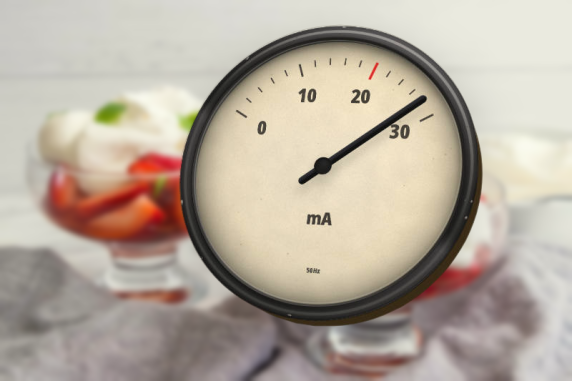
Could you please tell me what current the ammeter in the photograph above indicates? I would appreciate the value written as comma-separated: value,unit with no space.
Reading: 28,mA
